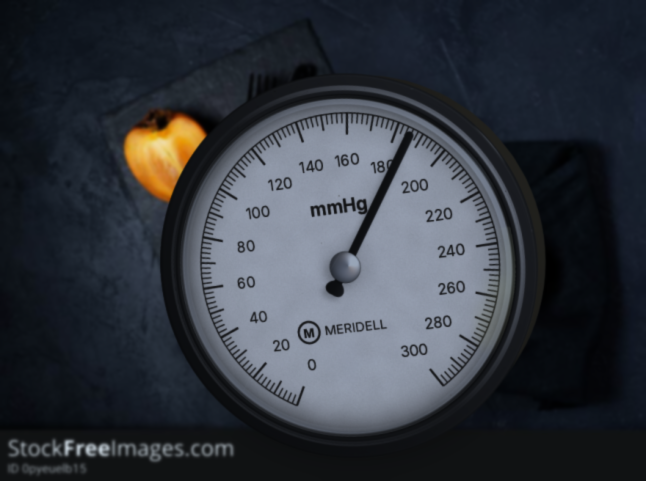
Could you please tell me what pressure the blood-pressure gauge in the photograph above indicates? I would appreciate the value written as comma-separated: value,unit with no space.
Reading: 186,mmHg
